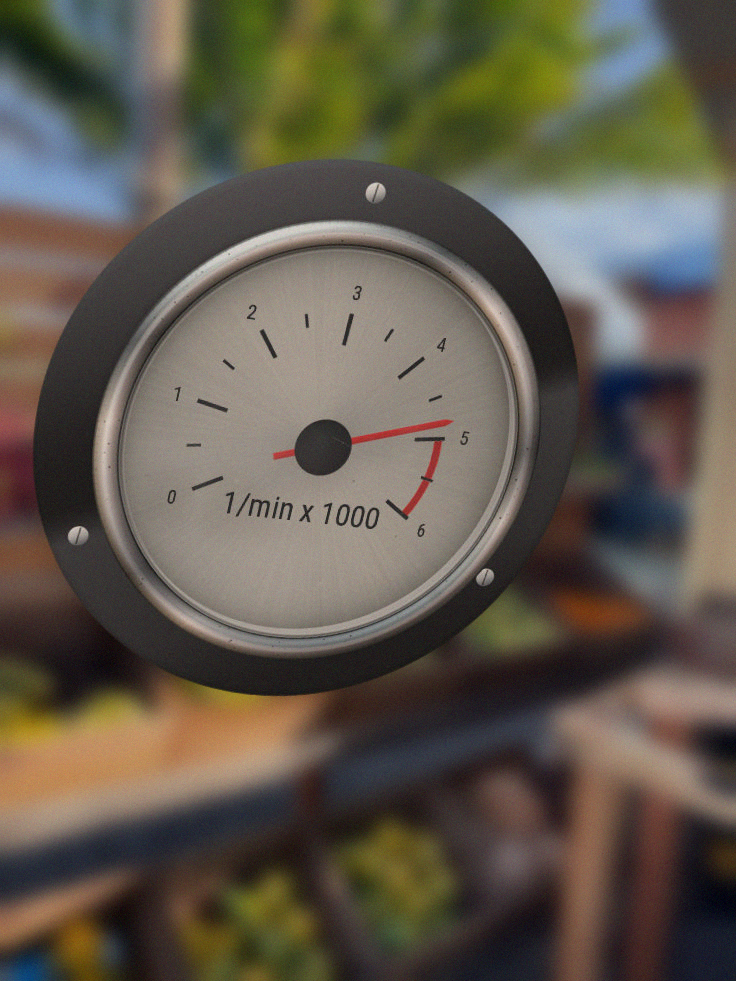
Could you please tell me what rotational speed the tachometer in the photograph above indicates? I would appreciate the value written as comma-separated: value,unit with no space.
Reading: 4750,rpm
